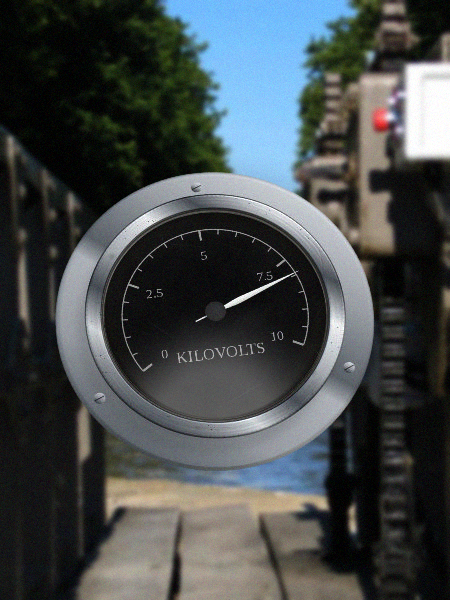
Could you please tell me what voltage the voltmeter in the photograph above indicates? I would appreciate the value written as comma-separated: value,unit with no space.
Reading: 8,kV
